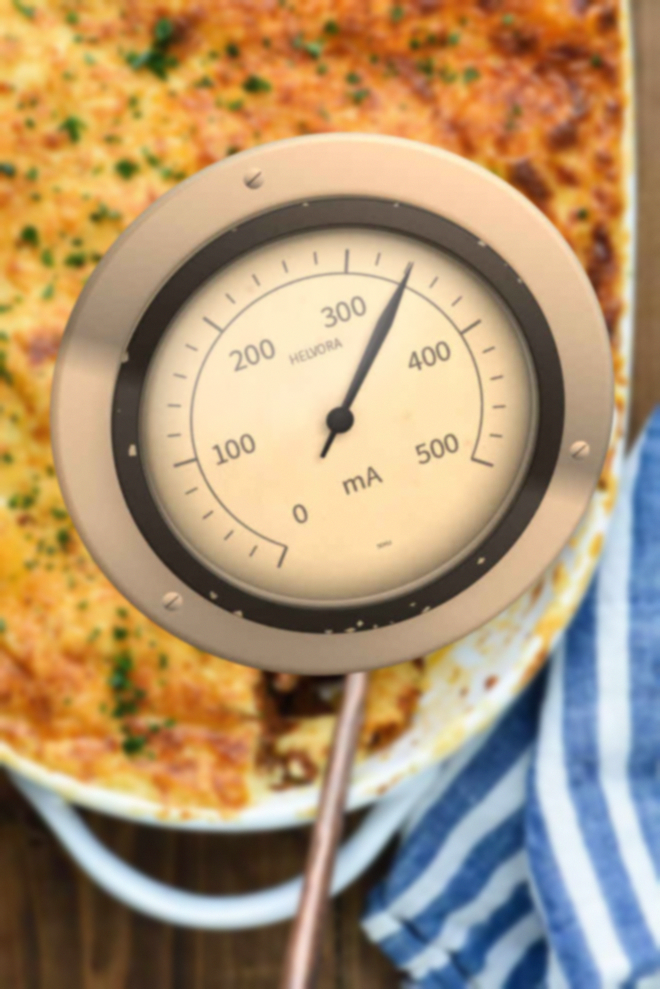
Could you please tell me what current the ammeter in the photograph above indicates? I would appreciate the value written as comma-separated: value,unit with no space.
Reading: 340,mA
